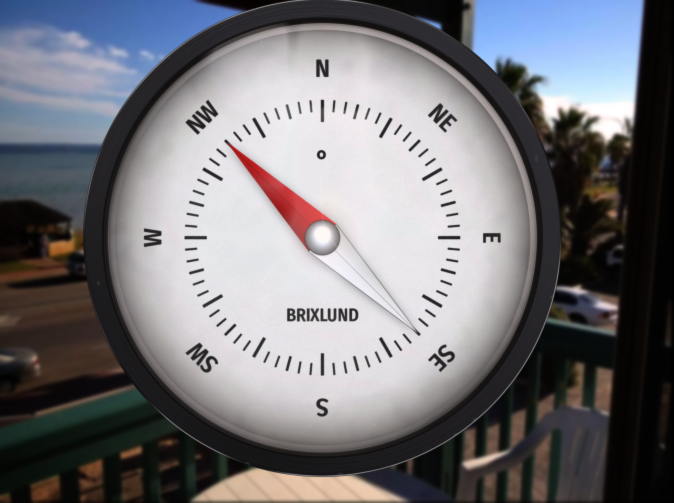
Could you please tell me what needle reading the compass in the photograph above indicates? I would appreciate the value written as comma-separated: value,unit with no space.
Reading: 315,°
